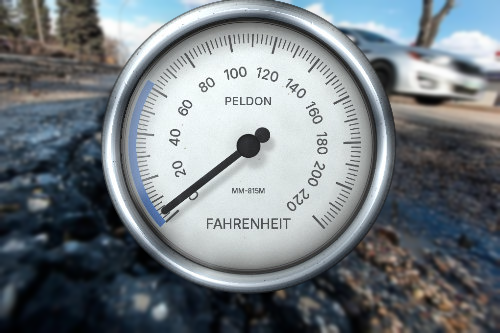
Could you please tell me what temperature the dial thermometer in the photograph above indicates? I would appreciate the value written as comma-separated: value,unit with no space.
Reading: 4,°F
